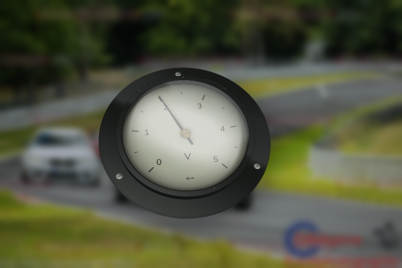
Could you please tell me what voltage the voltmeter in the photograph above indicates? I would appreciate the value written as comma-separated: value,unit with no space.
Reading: 2,V
